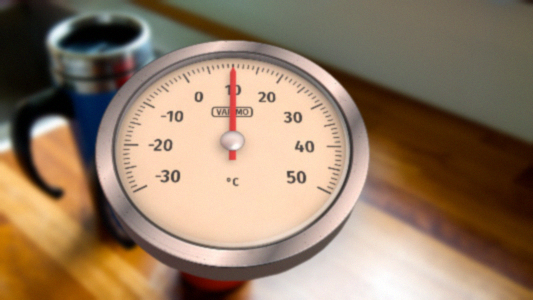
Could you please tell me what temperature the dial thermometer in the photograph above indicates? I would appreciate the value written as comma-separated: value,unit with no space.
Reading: 10,°C
